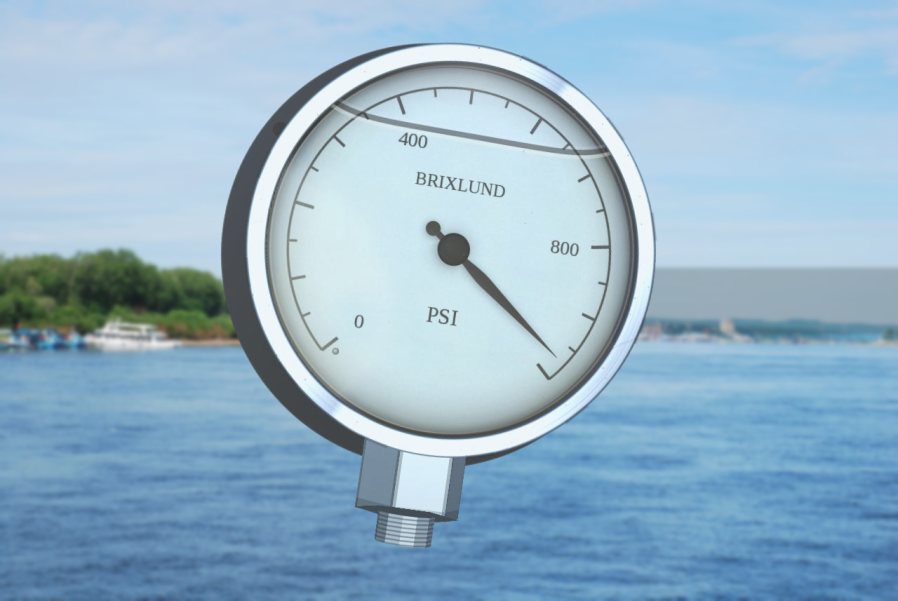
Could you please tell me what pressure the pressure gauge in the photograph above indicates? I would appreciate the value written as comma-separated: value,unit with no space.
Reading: 975,psi
